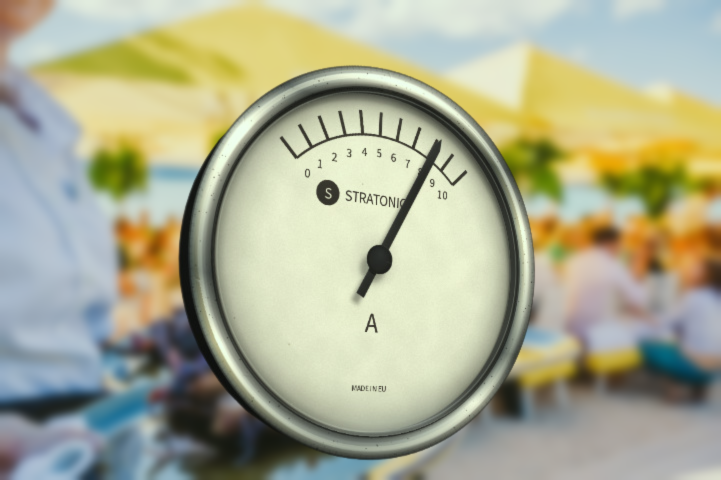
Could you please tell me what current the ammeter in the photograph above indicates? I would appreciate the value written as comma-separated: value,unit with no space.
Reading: 8,A
